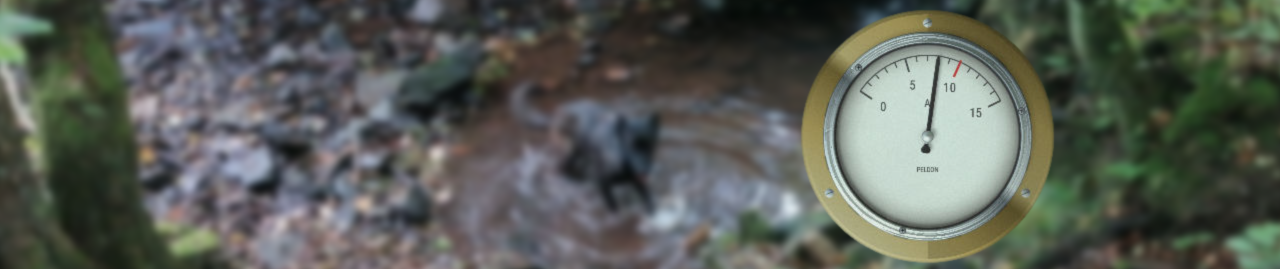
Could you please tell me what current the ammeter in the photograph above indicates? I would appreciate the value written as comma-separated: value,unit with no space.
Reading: 8,A
